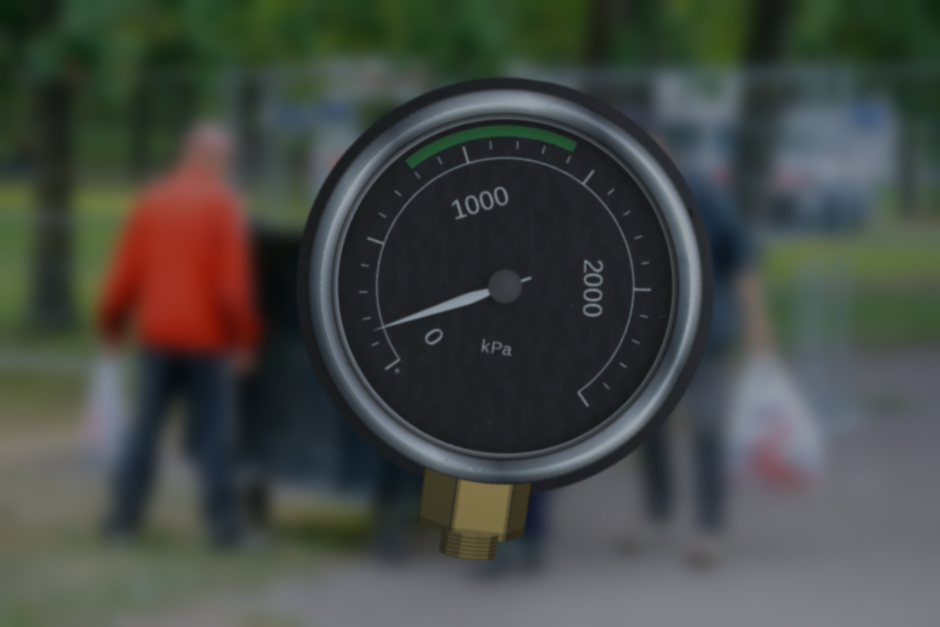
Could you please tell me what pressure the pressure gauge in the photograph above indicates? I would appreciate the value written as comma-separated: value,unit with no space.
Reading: 150,kPa
